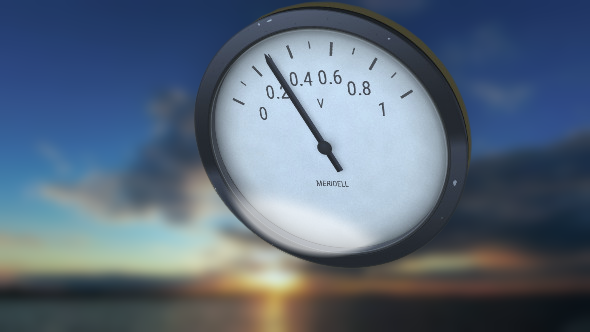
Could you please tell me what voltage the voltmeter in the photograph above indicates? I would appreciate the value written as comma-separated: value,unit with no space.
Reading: 0.3,V
